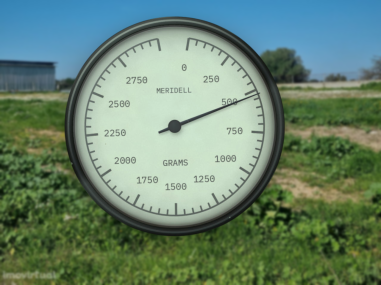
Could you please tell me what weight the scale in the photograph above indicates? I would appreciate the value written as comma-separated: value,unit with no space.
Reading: 525,g
